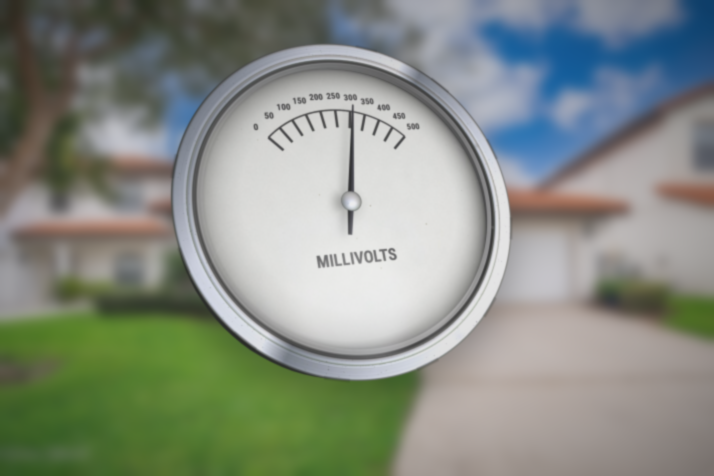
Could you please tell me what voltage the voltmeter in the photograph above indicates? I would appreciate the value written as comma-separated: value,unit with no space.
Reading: 300,mV
